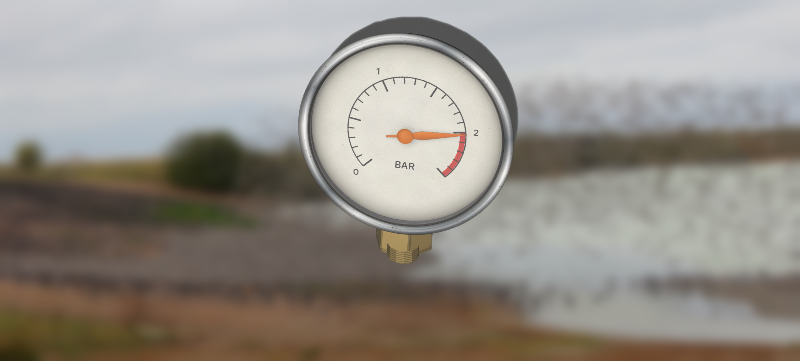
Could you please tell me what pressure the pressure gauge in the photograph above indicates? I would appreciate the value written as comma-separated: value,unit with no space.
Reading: 2,bar
